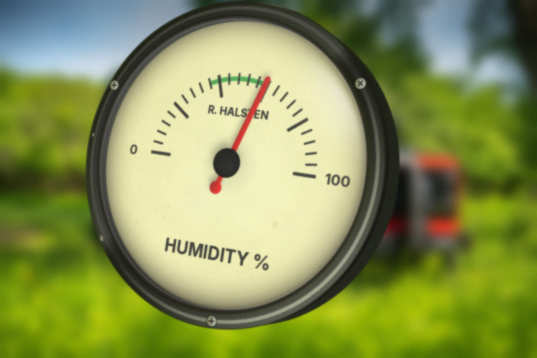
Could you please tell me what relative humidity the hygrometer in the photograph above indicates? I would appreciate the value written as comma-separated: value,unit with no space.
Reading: 60,%
